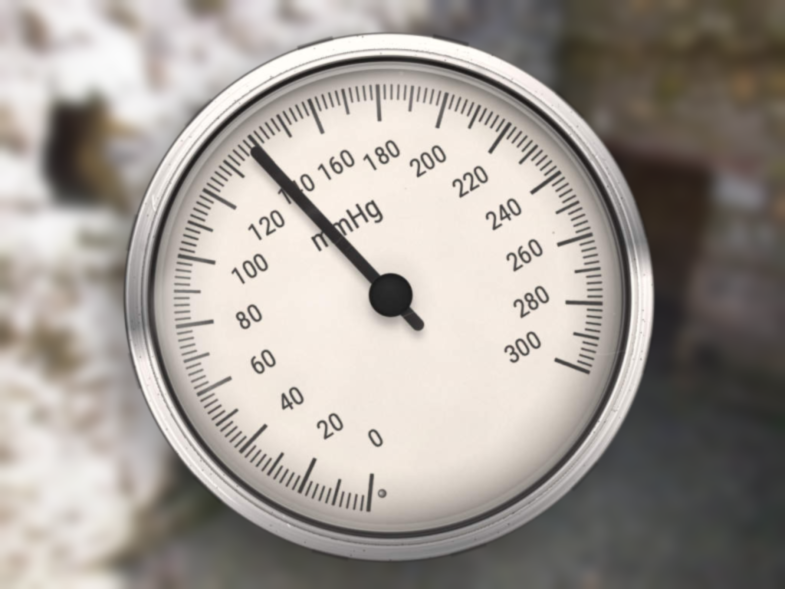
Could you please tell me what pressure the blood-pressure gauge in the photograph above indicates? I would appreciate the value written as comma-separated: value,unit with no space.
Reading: 138,mmHg
